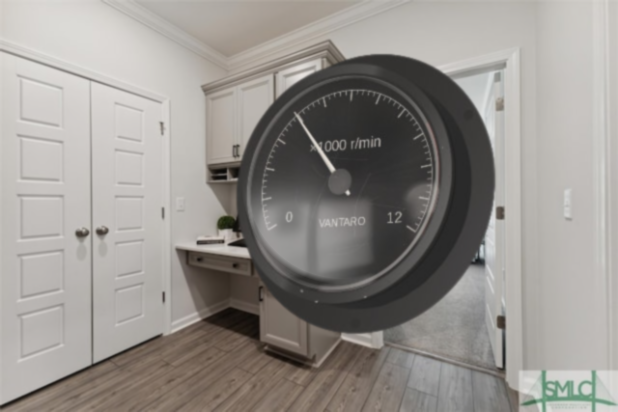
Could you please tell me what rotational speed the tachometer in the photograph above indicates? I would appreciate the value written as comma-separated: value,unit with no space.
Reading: 4000,rpm
